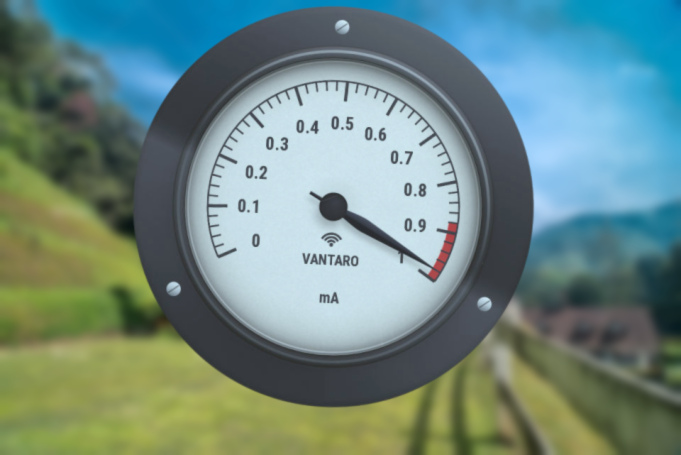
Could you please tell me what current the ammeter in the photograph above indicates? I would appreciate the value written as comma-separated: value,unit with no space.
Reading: 0.98,mA
